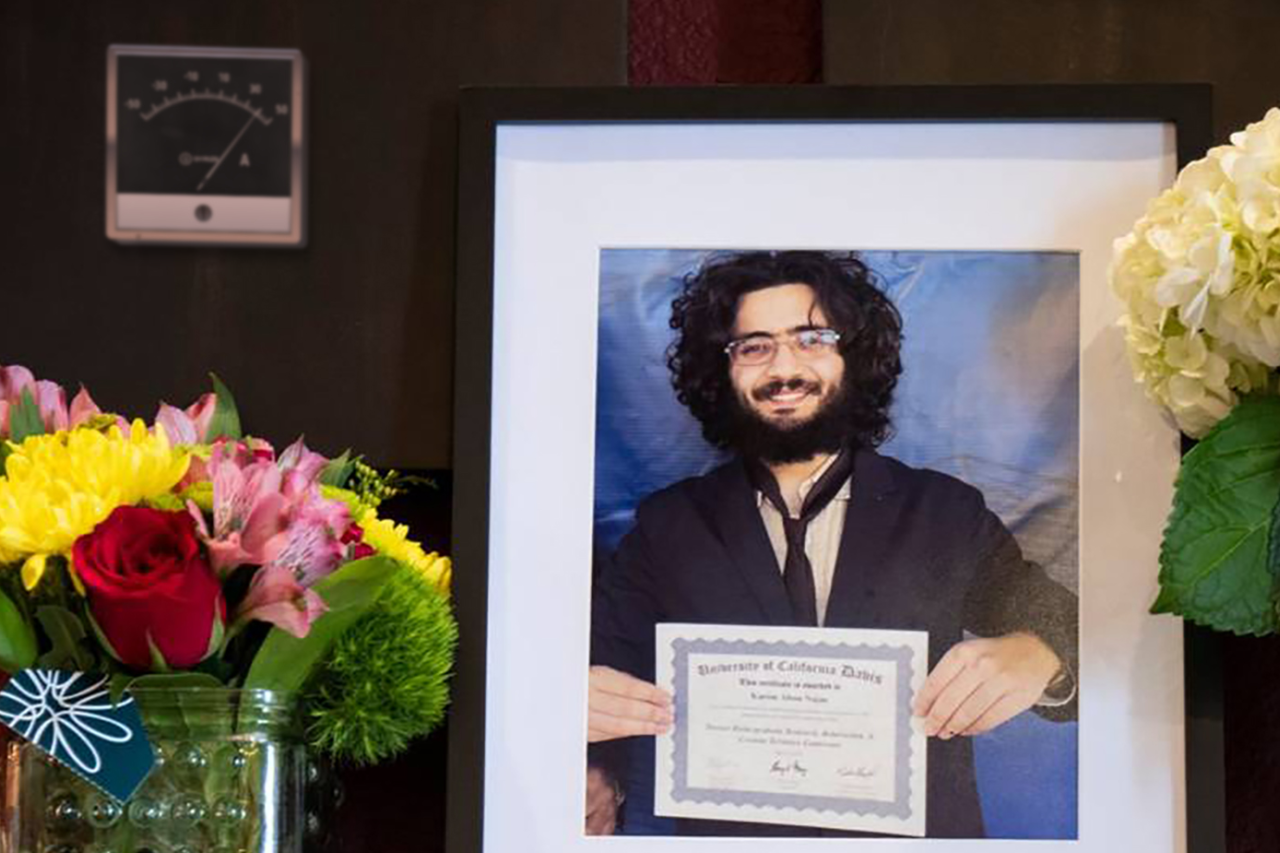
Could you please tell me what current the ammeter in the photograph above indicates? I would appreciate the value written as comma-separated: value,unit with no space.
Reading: 40,A
